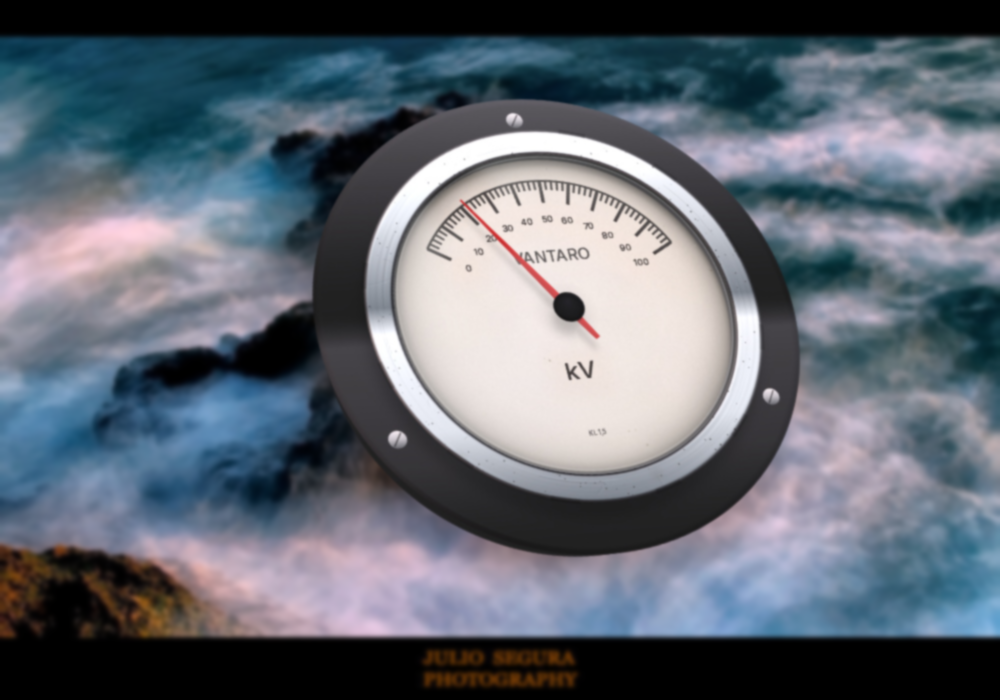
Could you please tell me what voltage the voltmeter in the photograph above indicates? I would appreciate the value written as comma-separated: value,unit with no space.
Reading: 20,kV
